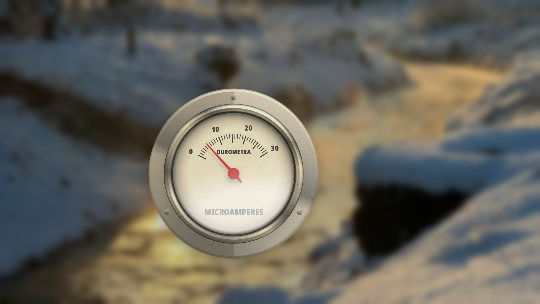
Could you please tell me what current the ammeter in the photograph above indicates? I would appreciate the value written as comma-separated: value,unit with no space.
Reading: 5,µA
